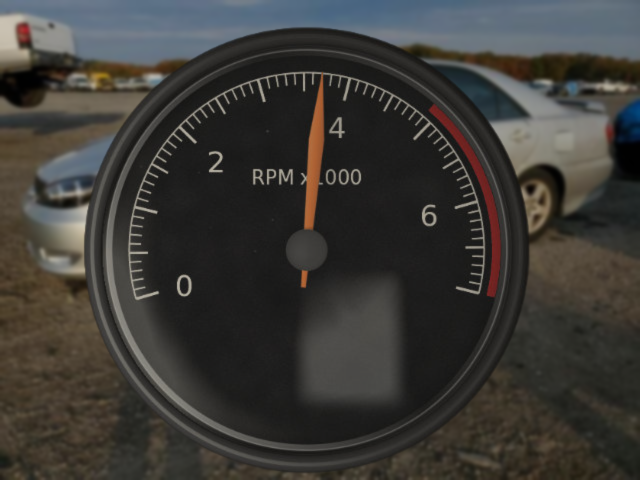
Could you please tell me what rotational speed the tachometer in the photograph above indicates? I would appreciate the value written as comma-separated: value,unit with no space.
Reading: 3700,rpm
